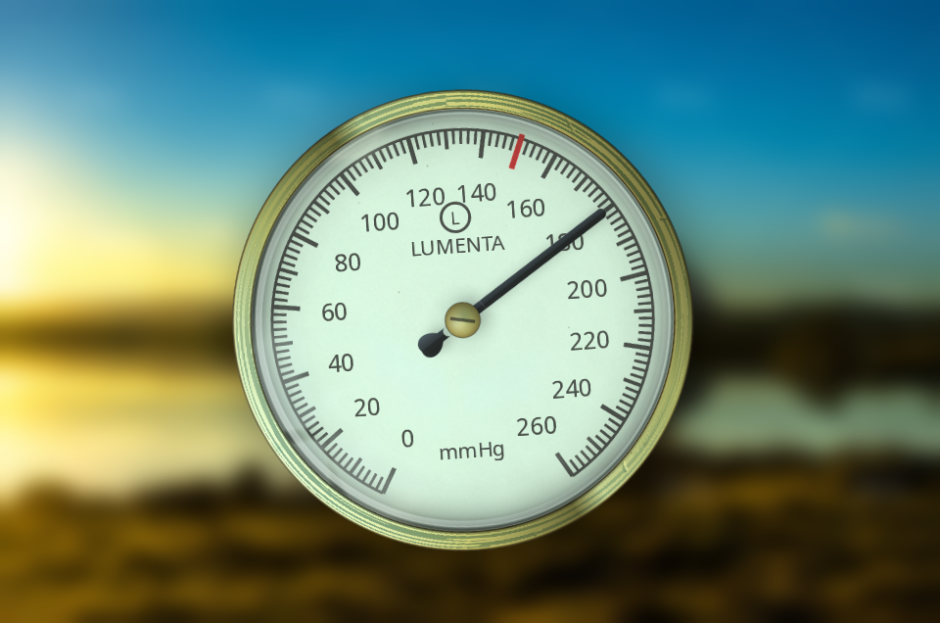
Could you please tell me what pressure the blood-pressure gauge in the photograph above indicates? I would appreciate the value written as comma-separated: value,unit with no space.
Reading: 180,mmHg
